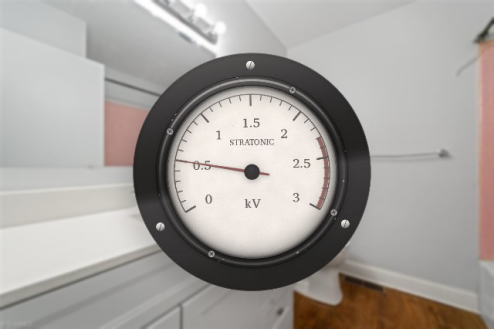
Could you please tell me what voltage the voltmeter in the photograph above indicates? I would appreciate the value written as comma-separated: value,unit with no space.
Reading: 0.5,kV
